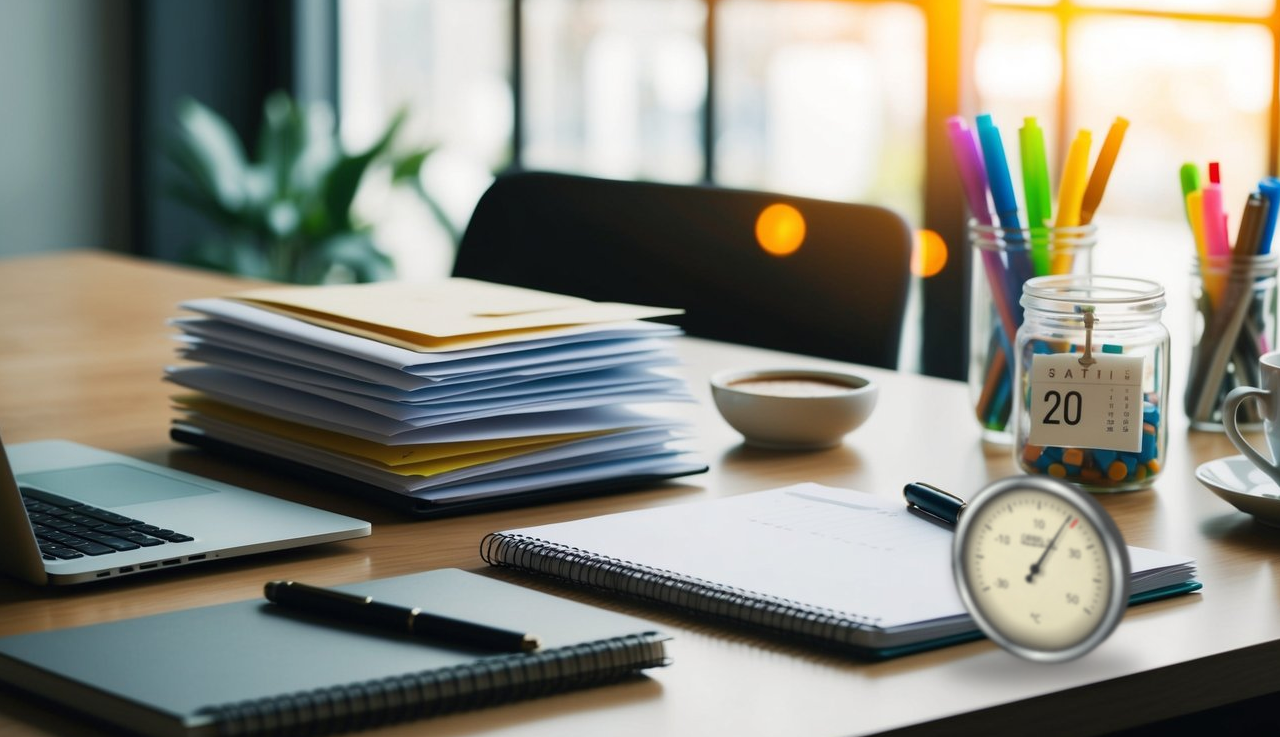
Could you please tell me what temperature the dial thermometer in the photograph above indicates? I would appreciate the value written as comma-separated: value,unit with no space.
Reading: 20,°C
